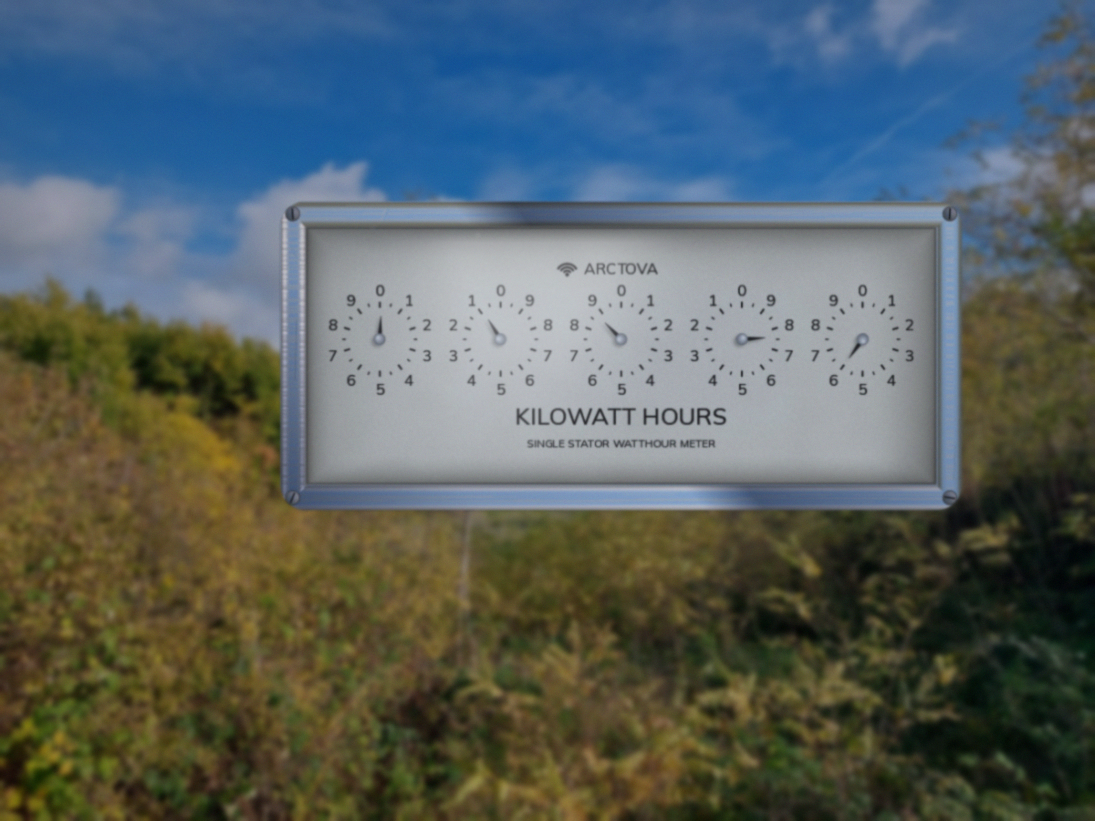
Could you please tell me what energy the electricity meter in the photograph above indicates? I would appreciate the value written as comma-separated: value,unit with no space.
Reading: 876,kWh
